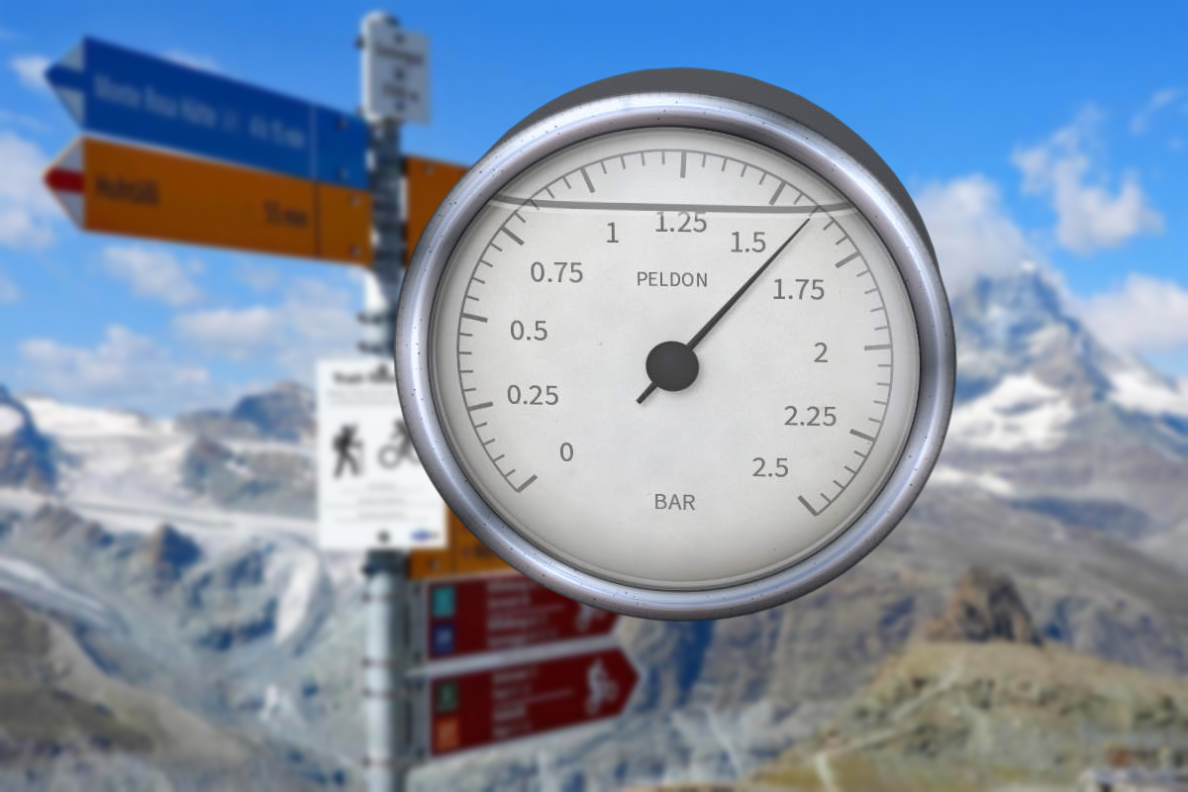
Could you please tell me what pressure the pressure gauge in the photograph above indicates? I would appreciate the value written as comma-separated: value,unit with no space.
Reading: 1.6,bar
